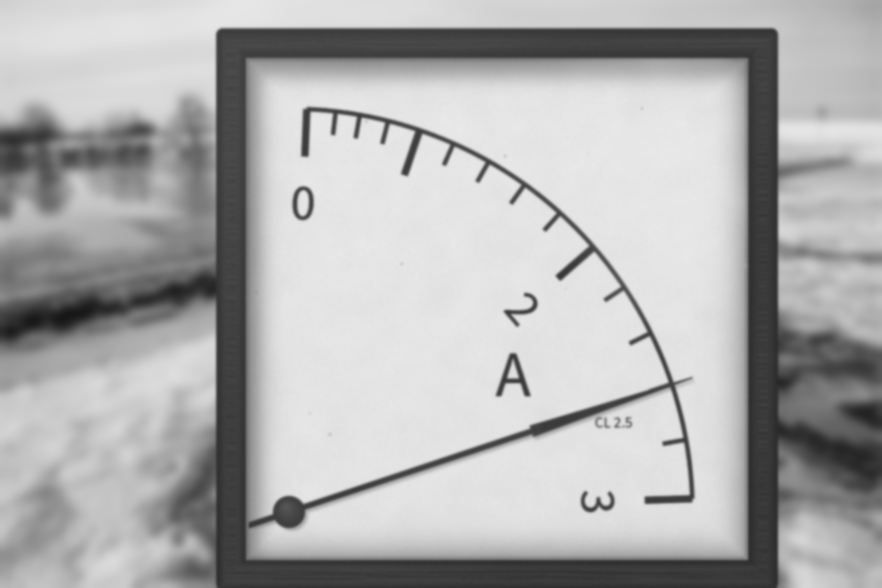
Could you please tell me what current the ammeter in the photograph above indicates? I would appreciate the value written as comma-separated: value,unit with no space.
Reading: 2.6,A
